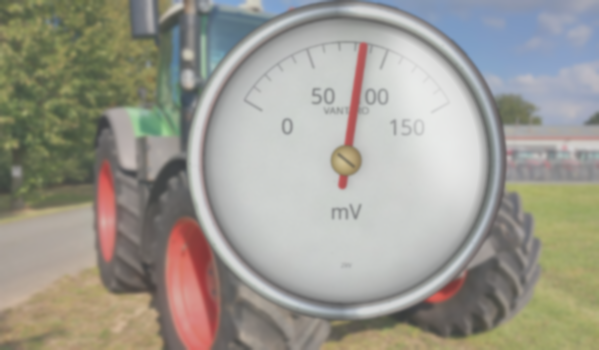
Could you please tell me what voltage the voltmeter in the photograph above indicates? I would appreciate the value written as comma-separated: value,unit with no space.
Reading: 85,mV
